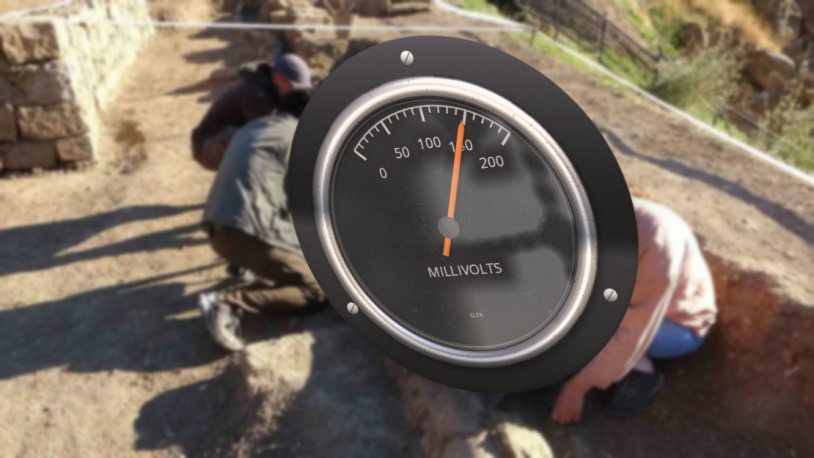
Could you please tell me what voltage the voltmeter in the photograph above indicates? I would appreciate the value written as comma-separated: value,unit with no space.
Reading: 150,mV
